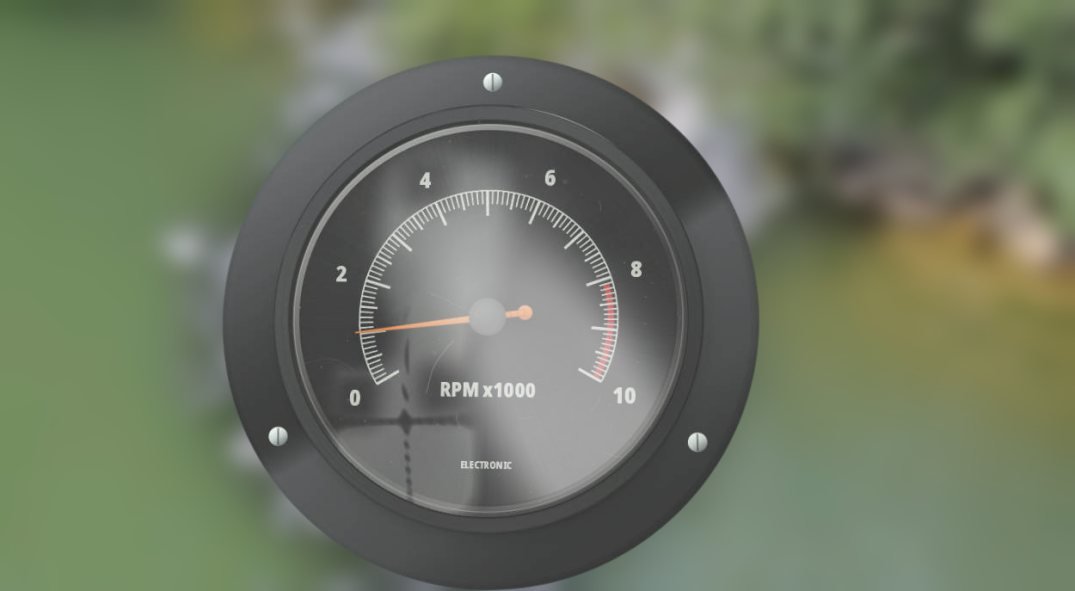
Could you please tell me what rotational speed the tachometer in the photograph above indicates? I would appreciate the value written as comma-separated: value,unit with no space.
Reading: 1000,rpm
